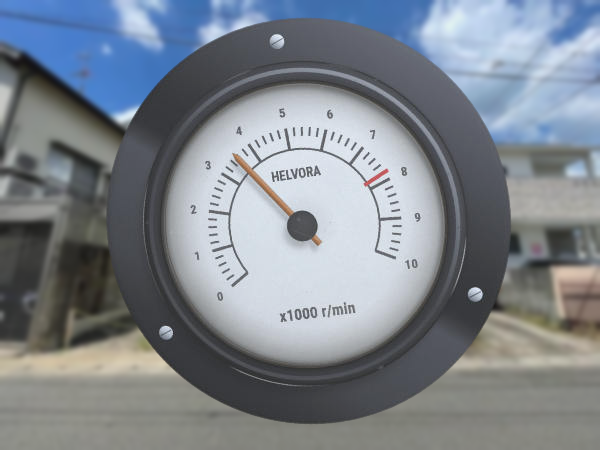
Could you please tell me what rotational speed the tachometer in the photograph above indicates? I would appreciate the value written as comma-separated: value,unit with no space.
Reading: 3600,rpm
